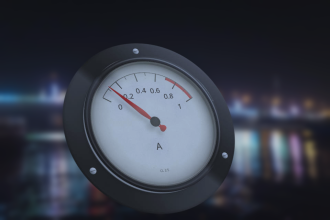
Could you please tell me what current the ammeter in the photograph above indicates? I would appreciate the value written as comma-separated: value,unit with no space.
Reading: 0.1,A
